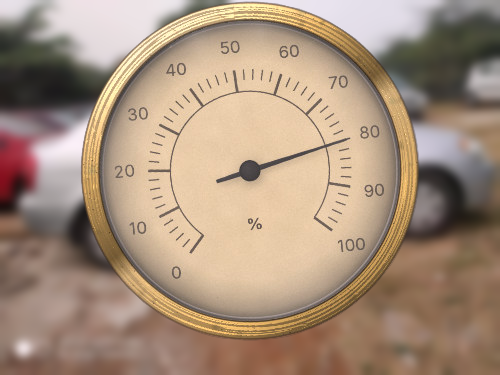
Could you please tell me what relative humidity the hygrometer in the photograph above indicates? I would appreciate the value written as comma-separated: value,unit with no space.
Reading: 80,%
